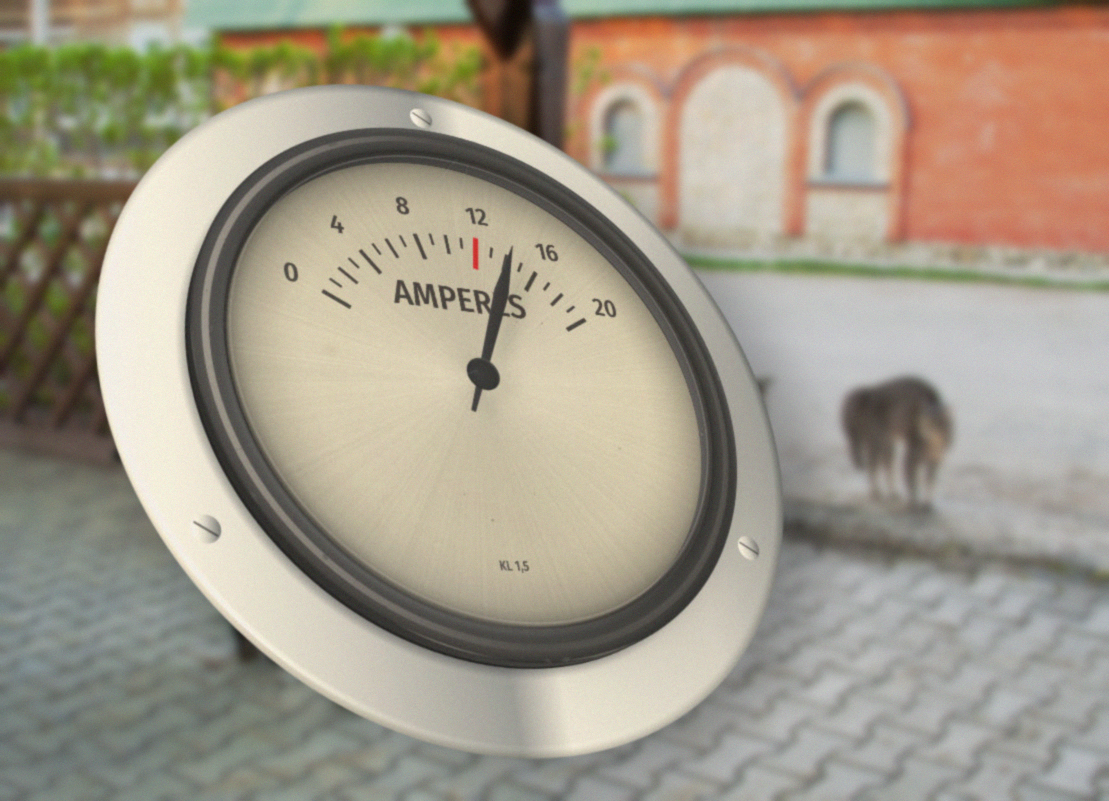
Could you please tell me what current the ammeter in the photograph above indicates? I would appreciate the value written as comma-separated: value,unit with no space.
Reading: 14,A
